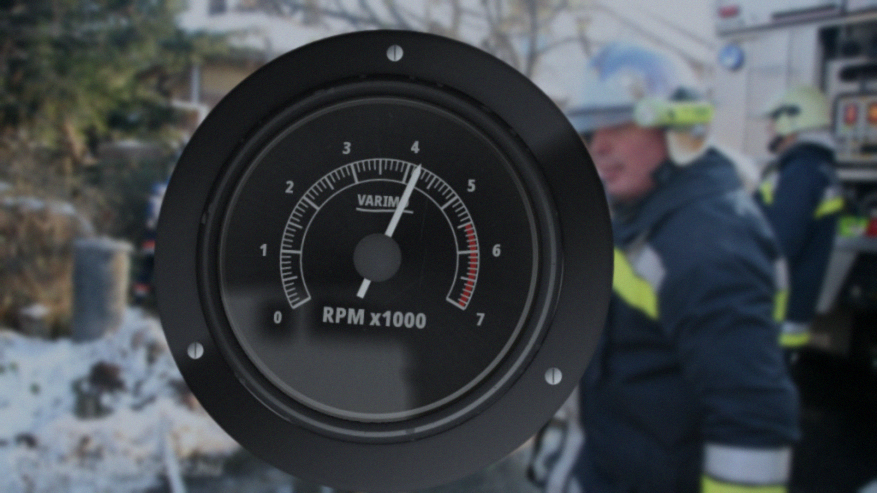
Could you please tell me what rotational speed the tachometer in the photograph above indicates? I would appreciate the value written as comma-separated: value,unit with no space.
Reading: 4200,rpm
